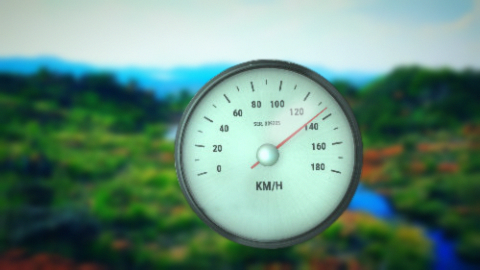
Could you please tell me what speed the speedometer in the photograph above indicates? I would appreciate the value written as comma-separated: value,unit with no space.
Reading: 135,km/h
